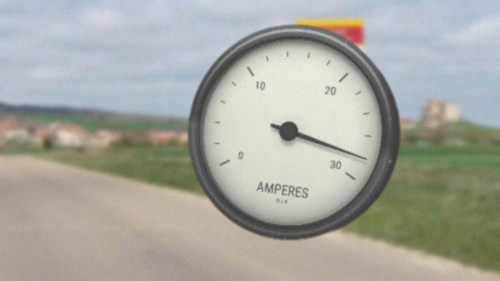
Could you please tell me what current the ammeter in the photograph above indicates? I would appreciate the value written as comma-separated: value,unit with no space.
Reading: 28,A
